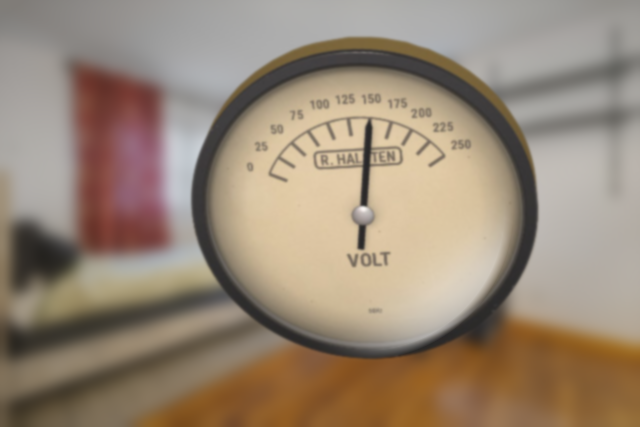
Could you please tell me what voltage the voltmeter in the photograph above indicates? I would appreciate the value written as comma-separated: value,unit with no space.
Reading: 150,V
